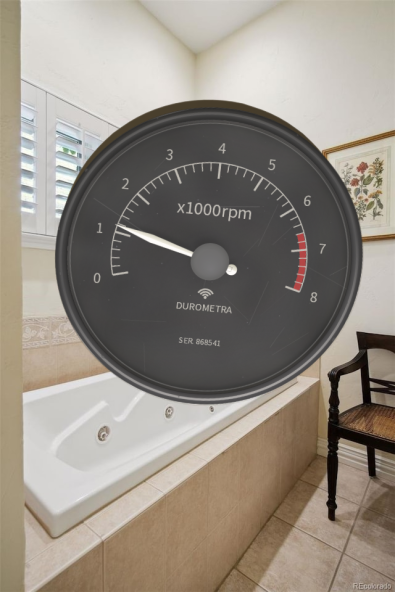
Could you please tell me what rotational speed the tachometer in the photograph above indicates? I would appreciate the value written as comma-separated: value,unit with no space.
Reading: 1200,rpm
